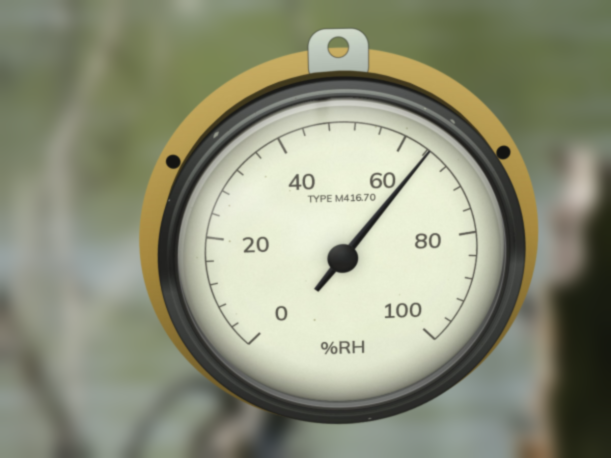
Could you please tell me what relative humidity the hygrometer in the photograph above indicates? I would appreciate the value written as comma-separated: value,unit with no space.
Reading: 64,%
